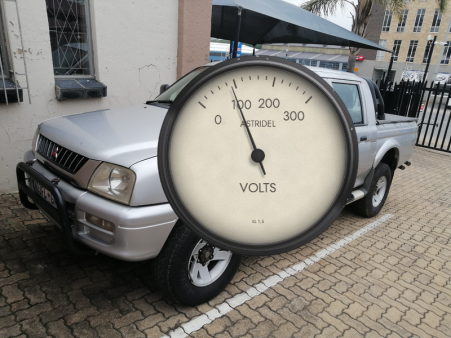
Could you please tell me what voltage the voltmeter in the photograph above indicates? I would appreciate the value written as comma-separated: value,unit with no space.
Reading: 90,V
